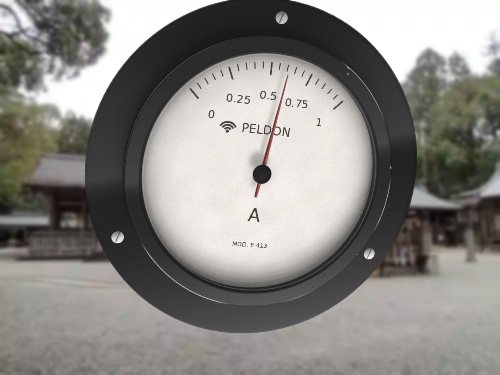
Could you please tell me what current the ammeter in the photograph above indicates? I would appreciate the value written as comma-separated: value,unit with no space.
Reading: 0.6,A
